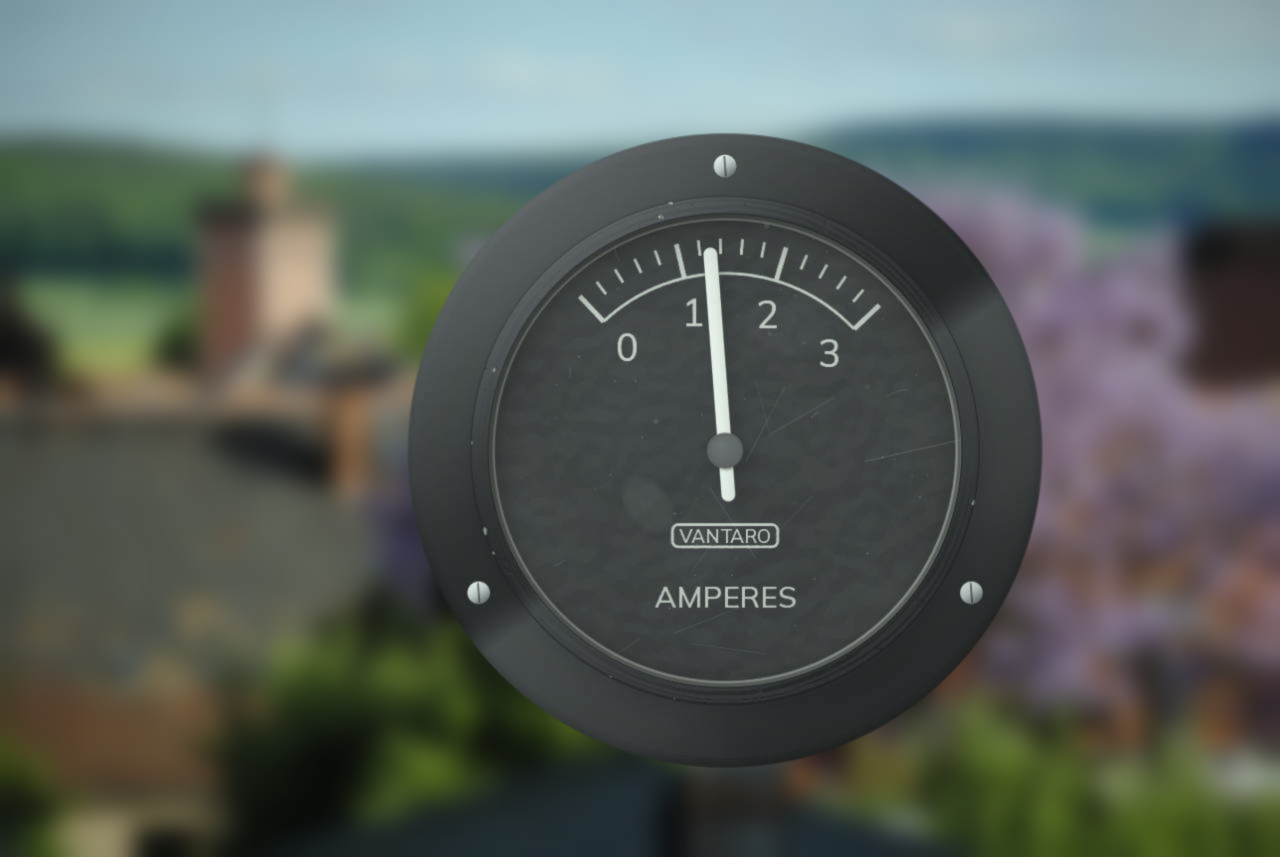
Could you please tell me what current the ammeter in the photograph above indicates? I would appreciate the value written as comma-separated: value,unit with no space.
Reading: 1.3,A
